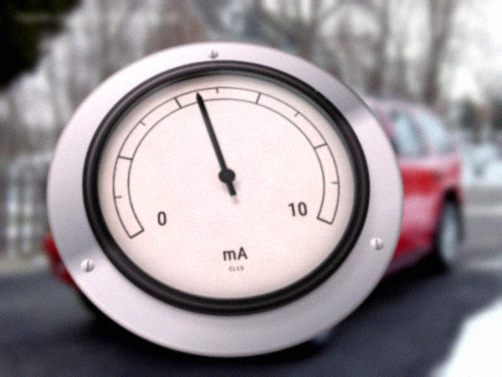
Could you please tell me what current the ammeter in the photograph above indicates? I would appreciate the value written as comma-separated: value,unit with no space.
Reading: 4.5,mA
